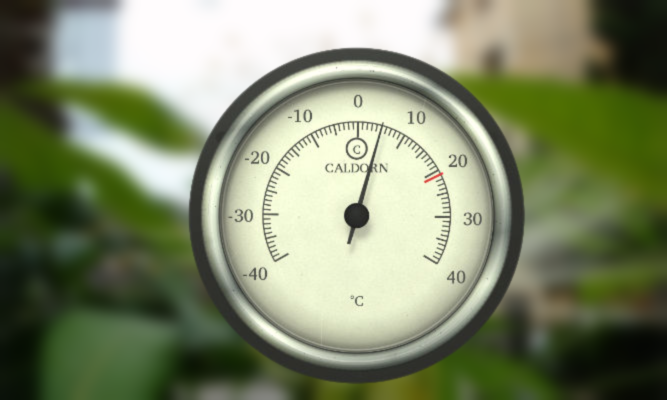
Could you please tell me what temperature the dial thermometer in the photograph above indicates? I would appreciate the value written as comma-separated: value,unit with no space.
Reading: 5,°C
